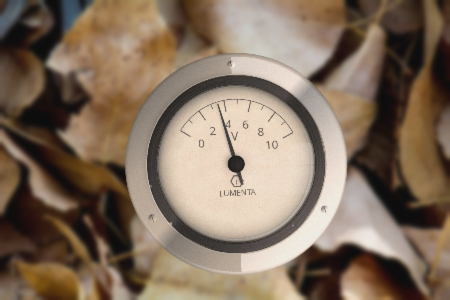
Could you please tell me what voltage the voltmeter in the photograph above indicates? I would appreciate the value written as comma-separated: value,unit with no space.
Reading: 3.5,V
